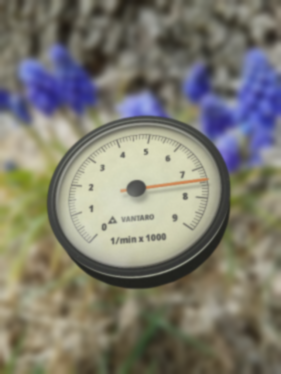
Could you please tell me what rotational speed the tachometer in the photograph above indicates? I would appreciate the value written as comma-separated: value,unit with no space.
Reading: 7500,rpm
